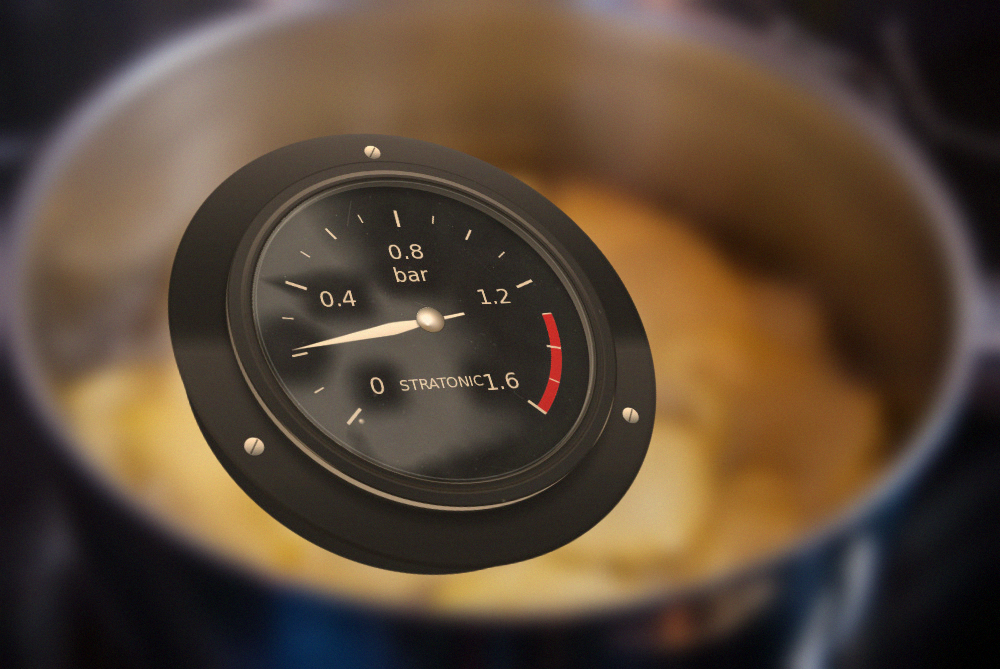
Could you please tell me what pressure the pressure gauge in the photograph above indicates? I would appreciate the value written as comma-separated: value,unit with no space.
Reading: 0.2,bar
